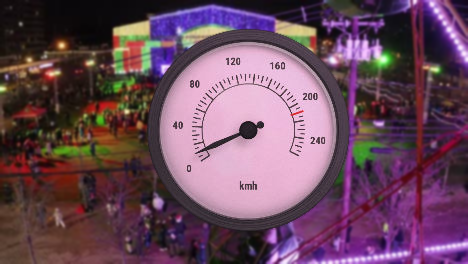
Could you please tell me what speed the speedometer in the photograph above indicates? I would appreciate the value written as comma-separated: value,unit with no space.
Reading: 10,km/h
